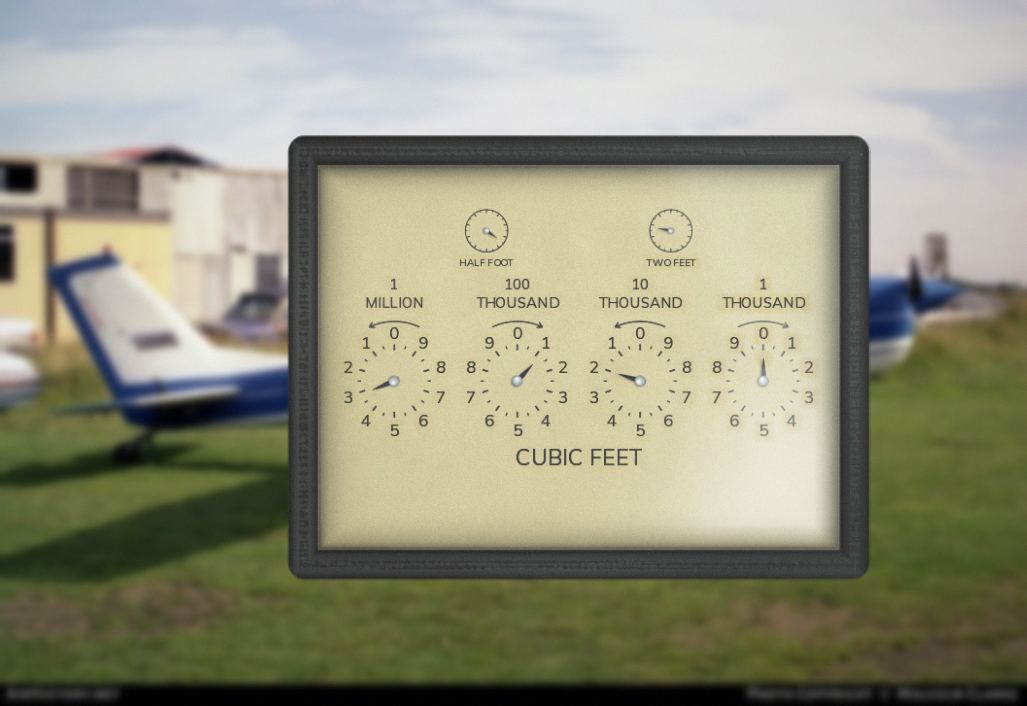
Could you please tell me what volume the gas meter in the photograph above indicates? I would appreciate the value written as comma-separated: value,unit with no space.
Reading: 312000,ft³
